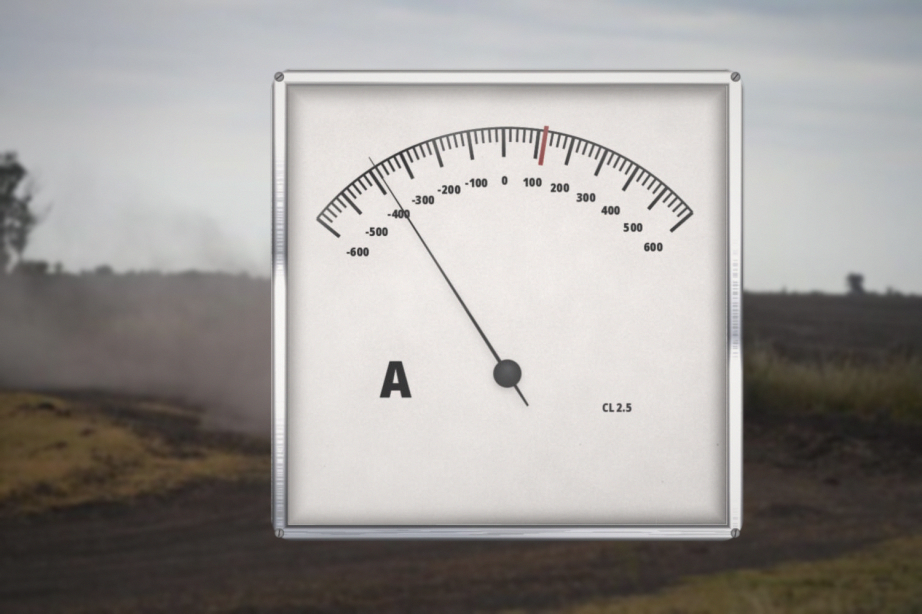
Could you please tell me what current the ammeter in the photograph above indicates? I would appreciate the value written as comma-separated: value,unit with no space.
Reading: -380,A
